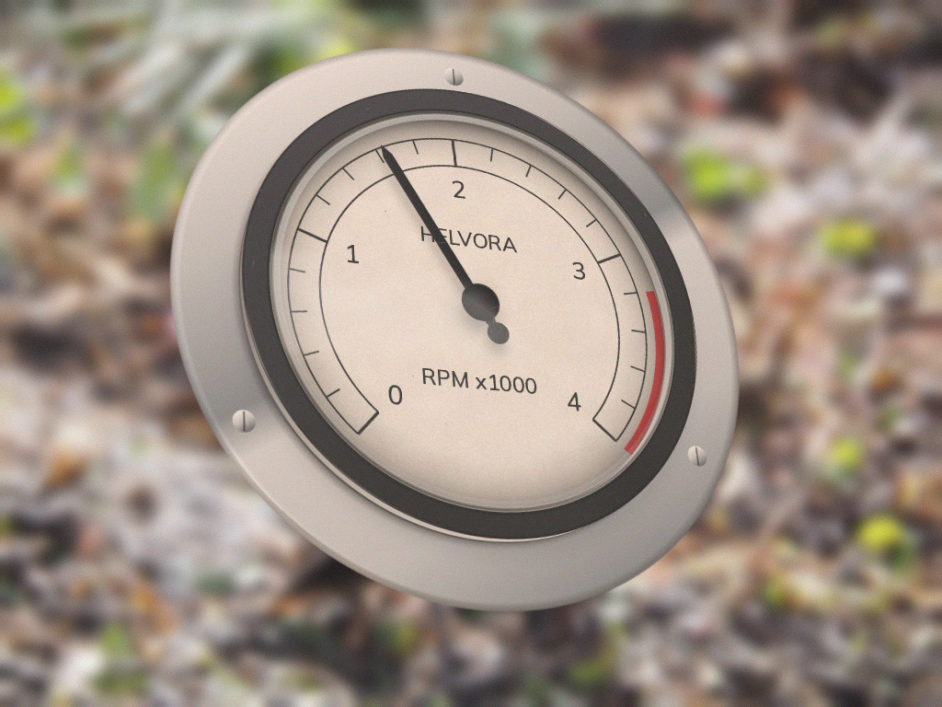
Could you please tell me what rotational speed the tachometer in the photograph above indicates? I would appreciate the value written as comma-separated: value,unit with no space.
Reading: 1600,rpm
